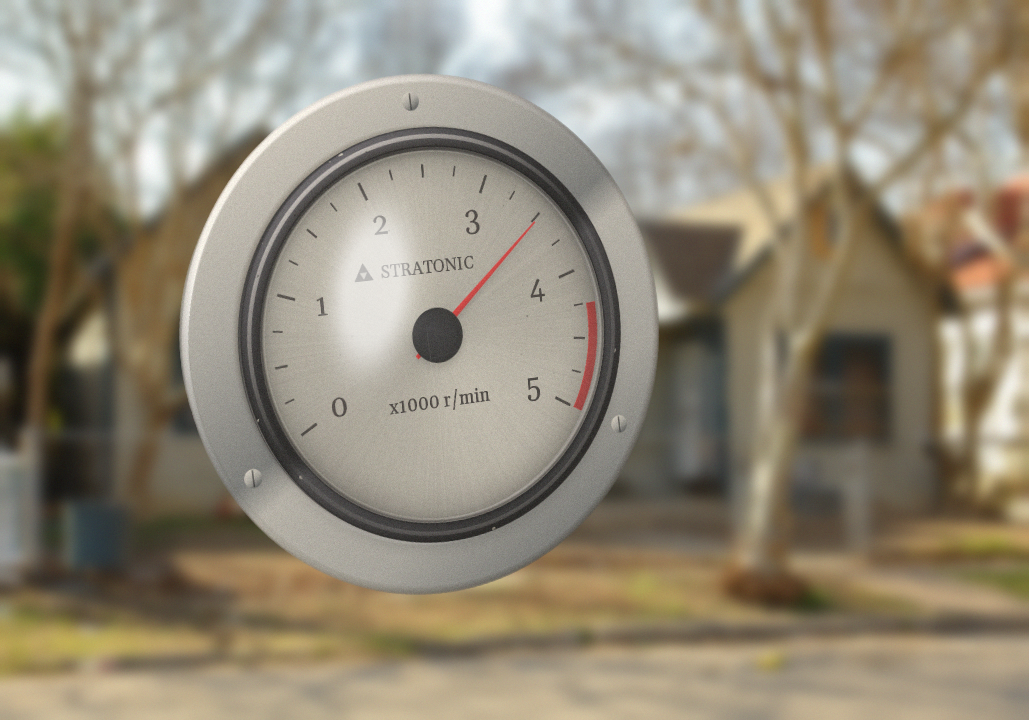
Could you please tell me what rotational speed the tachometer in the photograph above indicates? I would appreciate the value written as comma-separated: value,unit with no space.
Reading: 3500,rpm
